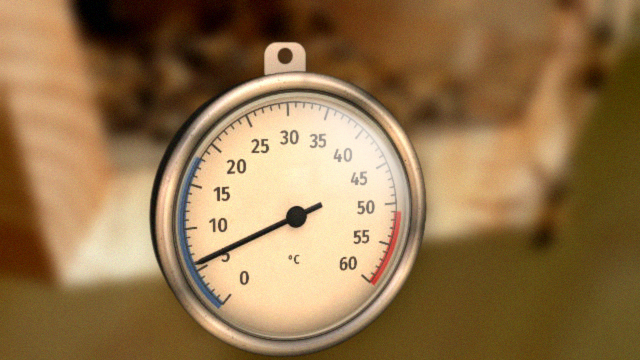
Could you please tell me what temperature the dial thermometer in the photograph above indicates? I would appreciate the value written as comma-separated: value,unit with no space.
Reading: 6,°C
